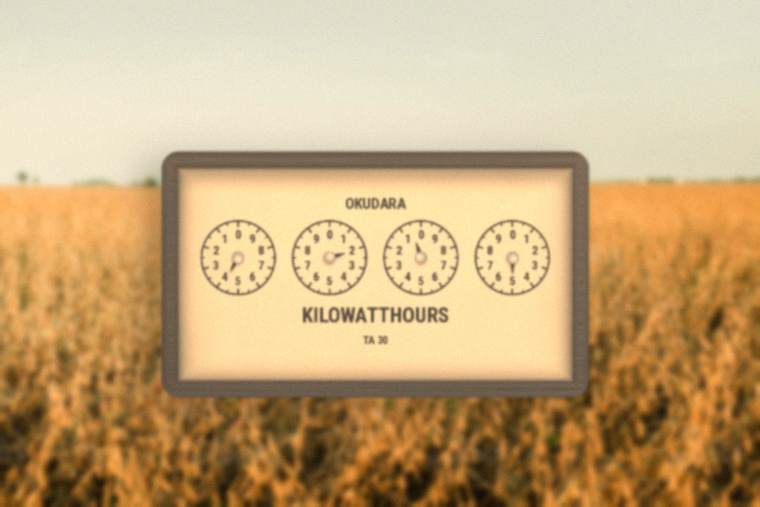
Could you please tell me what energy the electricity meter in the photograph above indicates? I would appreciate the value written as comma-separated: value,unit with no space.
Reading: 4205,kWh
